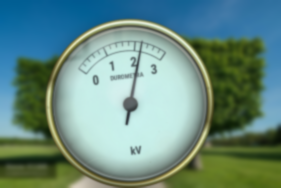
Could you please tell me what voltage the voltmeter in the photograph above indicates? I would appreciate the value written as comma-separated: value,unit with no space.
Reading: 2.2,kV
